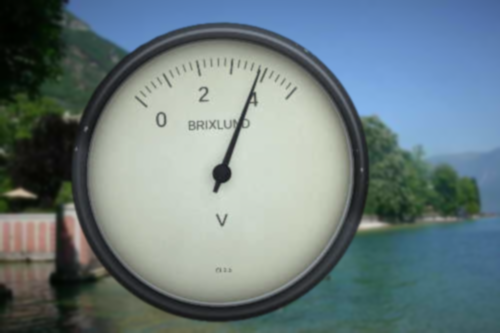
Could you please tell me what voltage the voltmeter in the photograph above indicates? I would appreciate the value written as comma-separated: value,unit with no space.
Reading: 3.8,V
